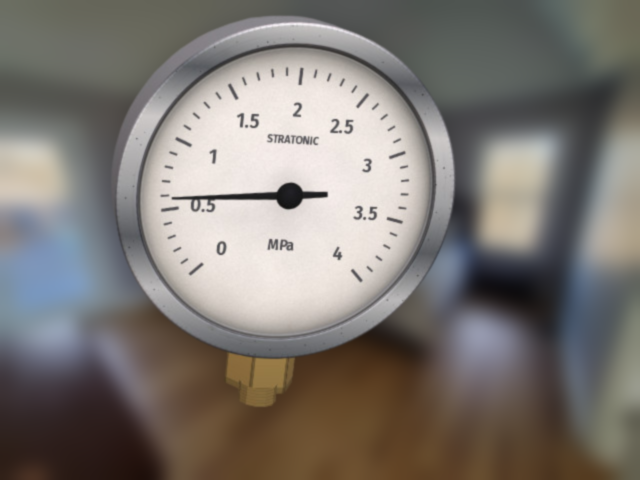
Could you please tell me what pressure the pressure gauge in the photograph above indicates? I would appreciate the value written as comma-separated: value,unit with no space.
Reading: 0.6,MPa
